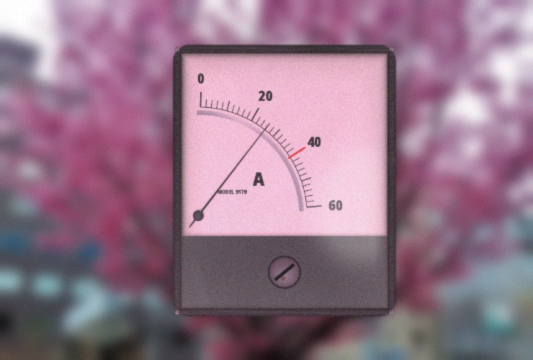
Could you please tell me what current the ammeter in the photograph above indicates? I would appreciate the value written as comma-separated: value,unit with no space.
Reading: 26,A
